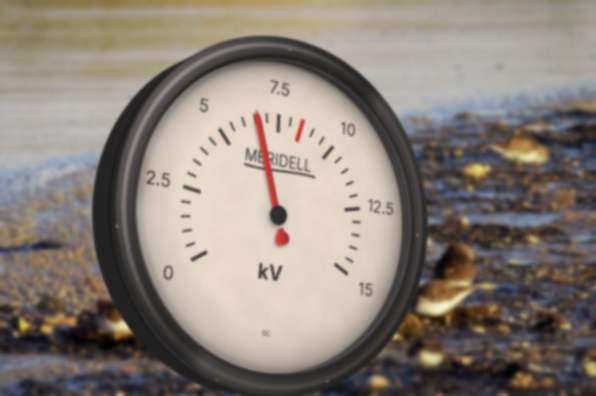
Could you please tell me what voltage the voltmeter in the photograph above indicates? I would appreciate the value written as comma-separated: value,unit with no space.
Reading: 6.5,kV
